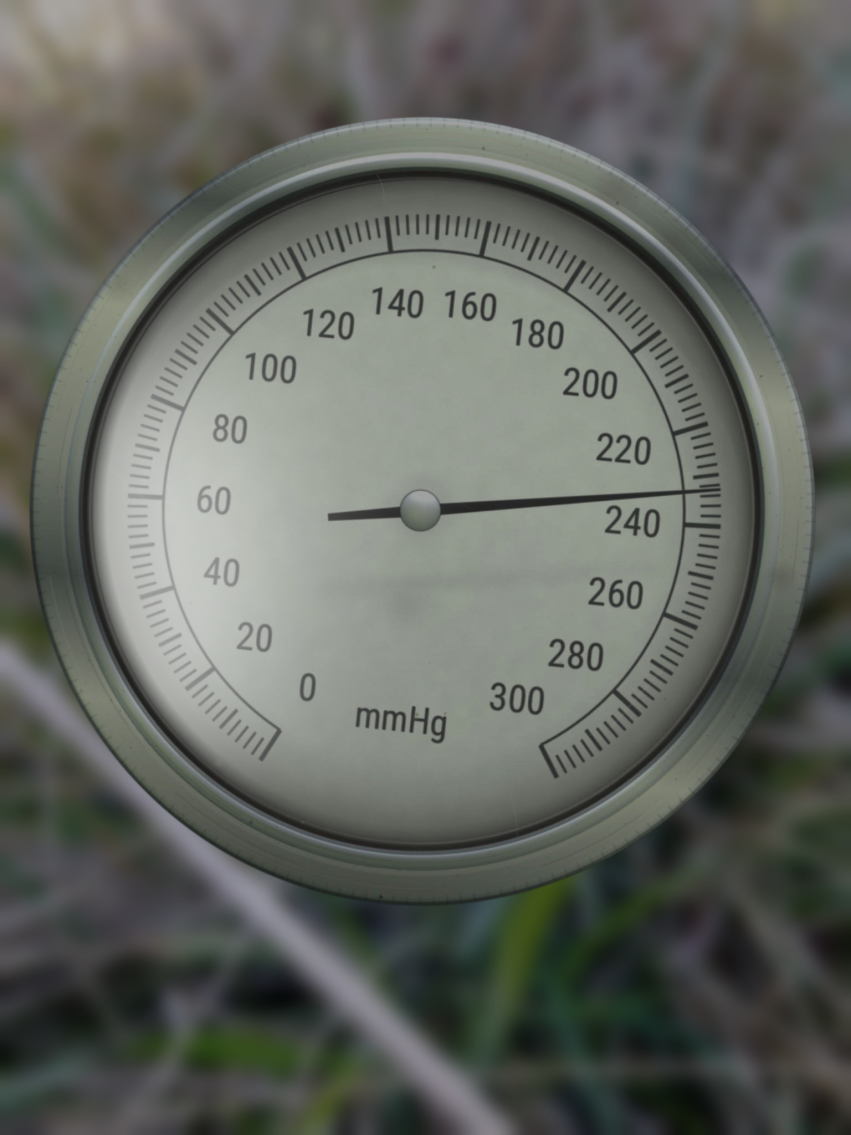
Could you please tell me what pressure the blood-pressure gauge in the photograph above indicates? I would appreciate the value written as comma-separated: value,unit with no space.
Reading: 233,mmHg
